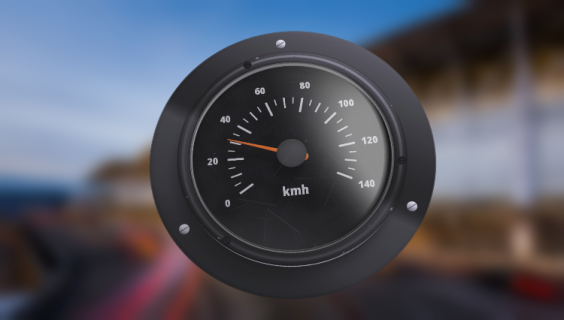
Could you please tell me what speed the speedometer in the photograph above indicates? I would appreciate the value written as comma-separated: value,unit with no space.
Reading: 30,km/h
